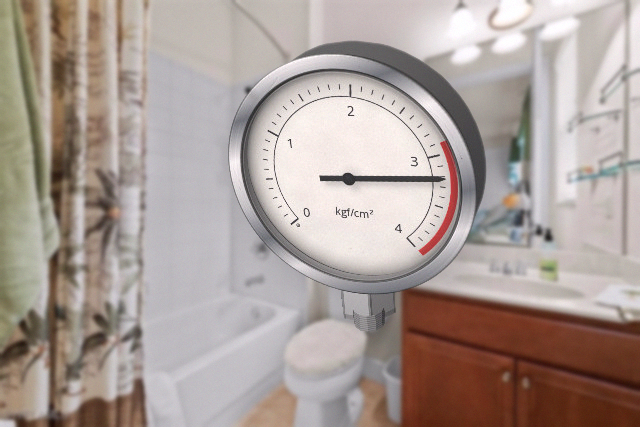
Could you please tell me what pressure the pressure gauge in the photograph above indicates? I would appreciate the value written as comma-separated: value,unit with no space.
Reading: 3.2,kg/cm²
